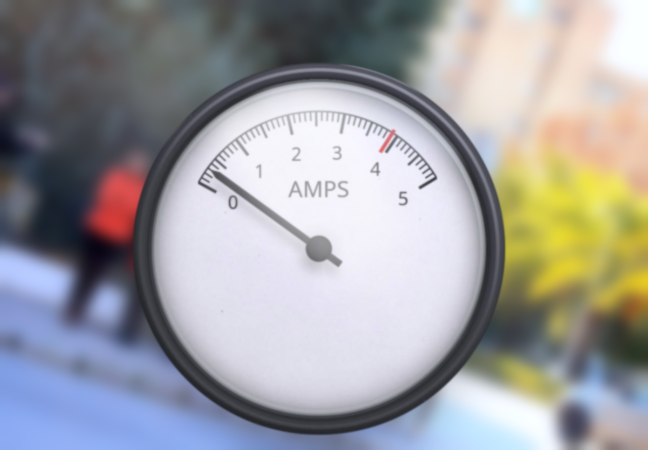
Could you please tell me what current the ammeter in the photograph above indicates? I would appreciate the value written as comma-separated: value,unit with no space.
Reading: 0.3,A
